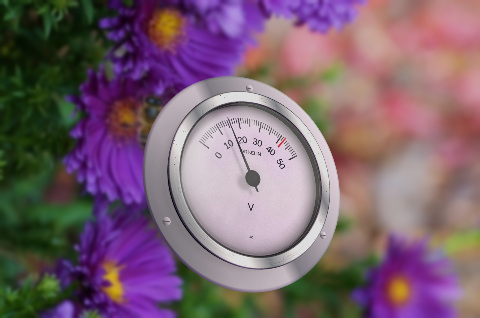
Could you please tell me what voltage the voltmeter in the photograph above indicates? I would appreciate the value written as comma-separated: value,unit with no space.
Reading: 15,V
